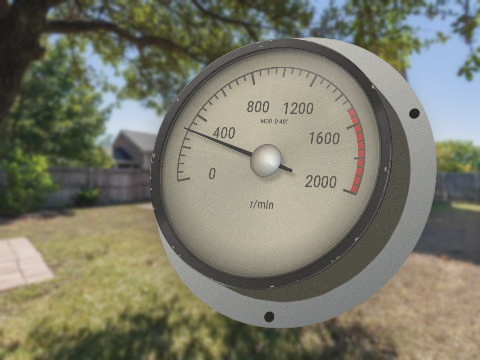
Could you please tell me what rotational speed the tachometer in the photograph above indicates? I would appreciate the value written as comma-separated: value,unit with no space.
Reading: 300,rpm
